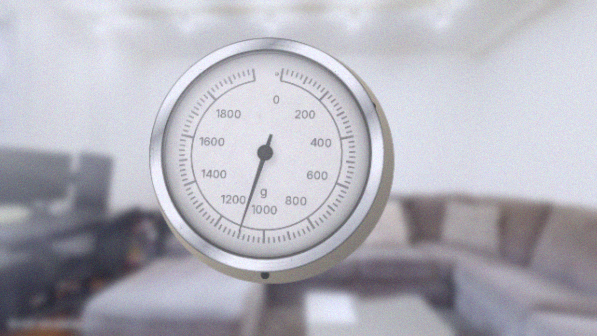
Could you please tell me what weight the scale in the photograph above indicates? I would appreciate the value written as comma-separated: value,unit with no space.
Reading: 1100,g
